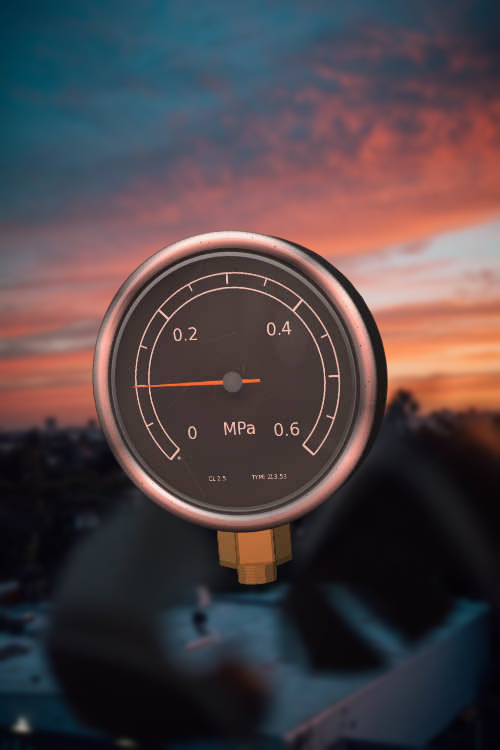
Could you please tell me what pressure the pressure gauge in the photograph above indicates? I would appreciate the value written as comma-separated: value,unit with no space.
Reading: 0.1,MPa
